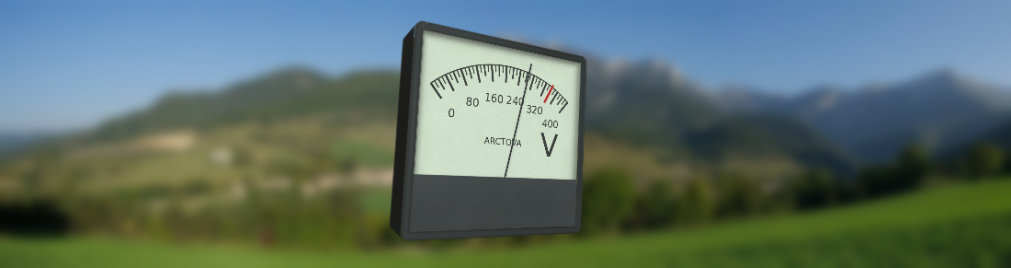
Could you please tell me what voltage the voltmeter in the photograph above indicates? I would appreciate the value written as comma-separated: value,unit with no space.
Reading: 260,V
